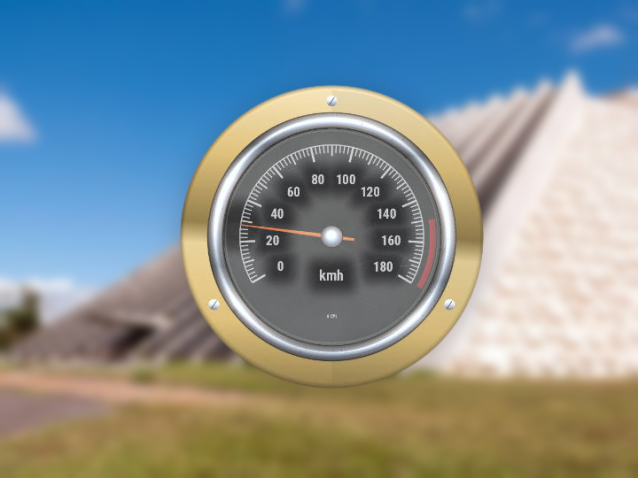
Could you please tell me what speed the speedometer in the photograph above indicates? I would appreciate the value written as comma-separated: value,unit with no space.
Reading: 28,km/h
